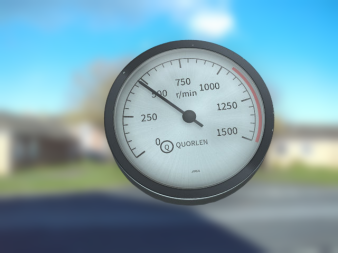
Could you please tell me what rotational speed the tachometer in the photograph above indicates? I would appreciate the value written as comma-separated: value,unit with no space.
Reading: 475,rpm
